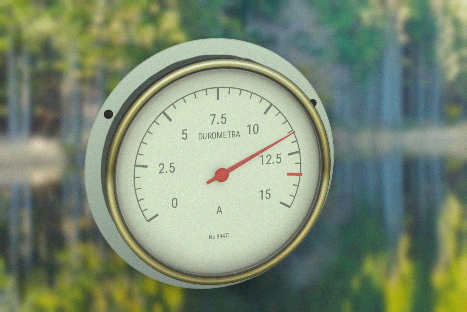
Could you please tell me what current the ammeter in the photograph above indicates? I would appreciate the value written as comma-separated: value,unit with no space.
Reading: 11.5,A
